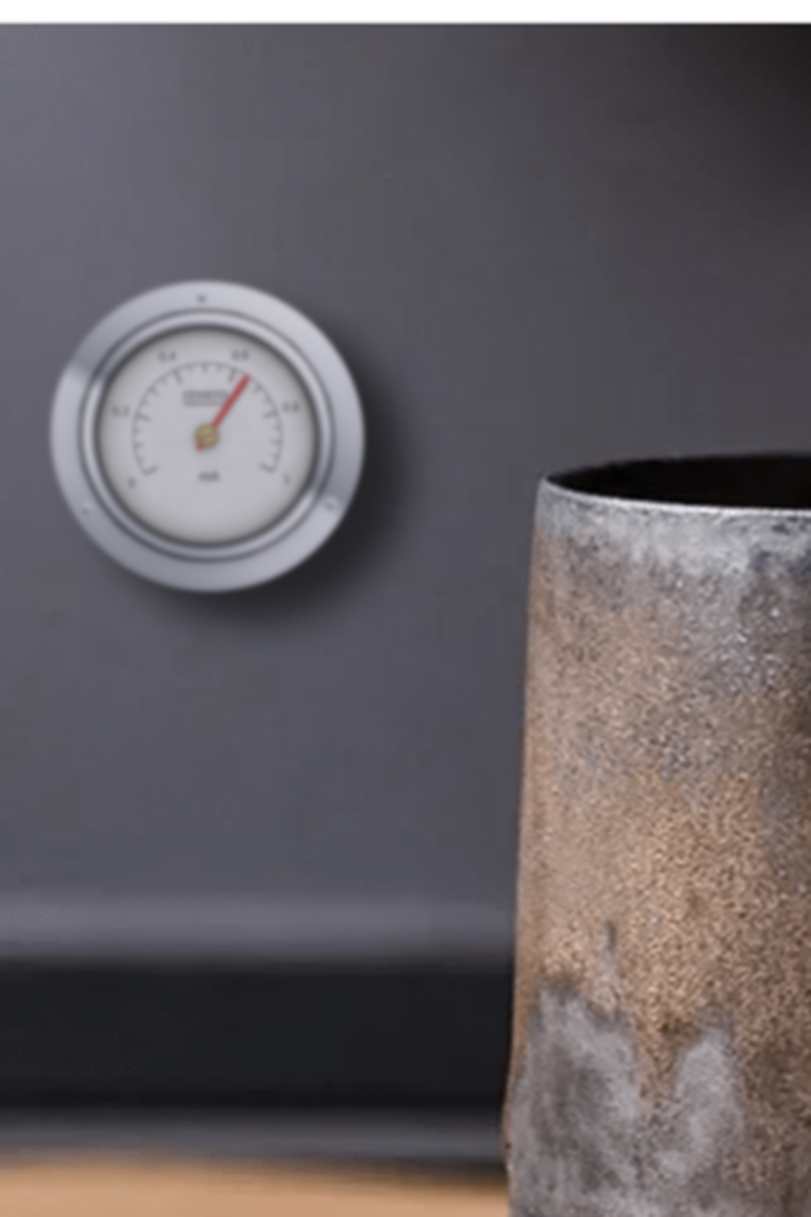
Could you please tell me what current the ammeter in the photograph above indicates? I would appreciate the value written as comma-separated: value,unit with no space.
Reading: 0.65,mA
